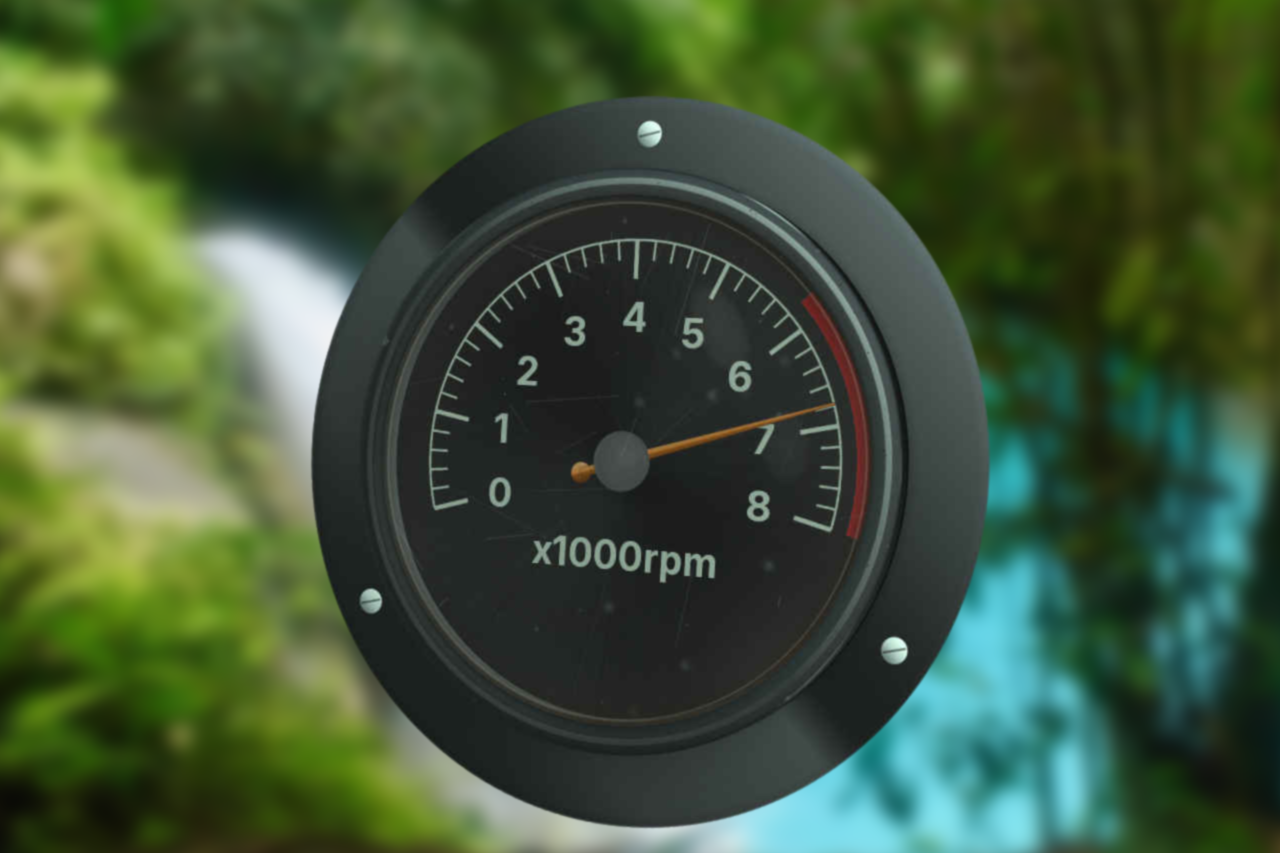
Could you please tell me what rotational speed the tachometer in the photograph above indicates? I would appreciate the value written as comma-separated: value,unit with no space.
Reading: 6800,rpm
